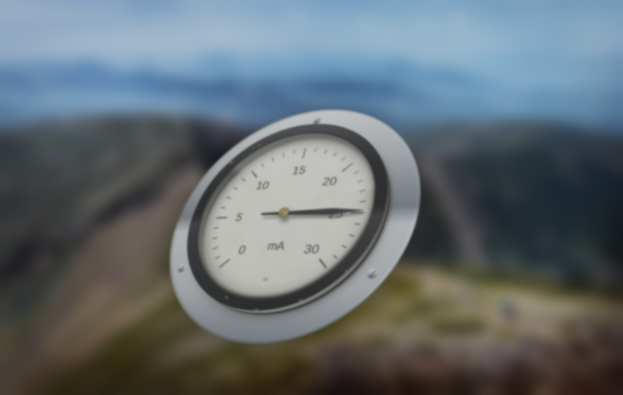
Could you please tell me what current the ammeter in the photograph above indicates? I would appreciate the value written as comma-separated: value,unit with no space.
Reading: 25,mA
